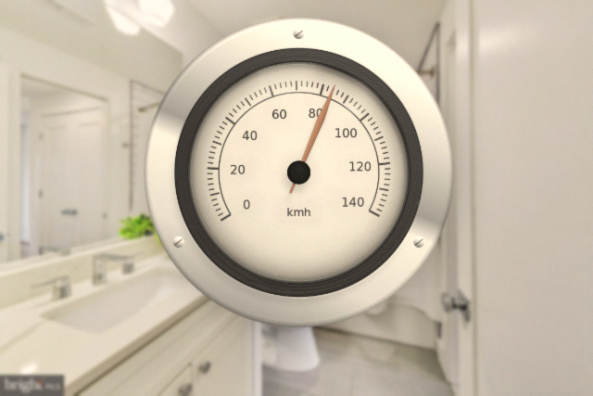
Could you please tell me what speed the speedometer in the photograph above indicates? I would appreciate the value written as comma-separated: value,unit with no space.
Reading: 84,km/h
